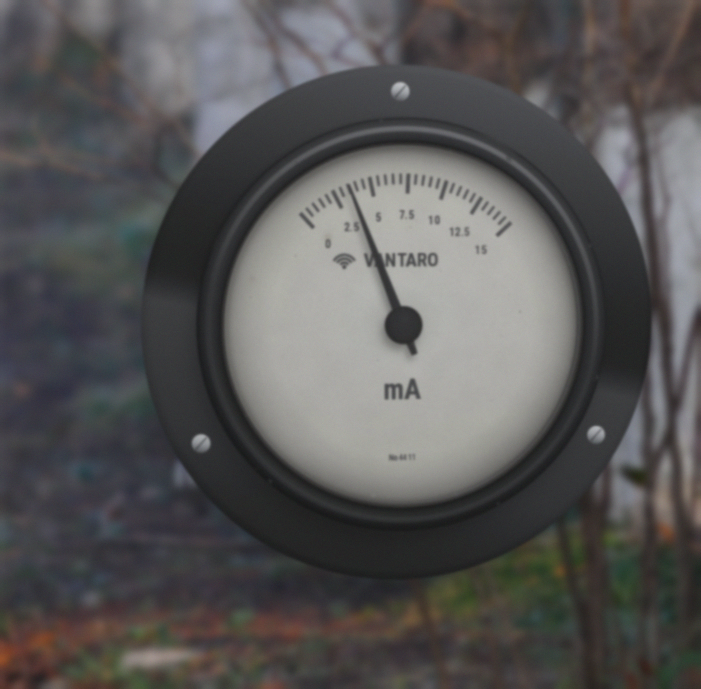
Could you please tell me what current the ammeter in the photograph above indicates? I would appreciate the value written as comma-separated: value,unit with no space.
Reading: 3.5,mA
